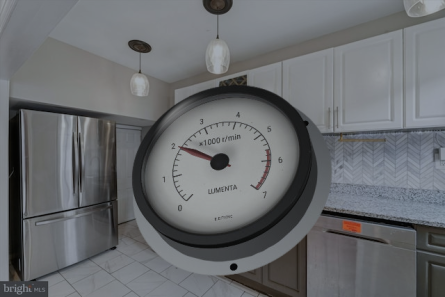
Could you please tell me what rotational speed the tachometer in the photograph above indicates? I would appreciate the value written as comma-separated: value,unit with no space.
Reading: 2000,rpm
